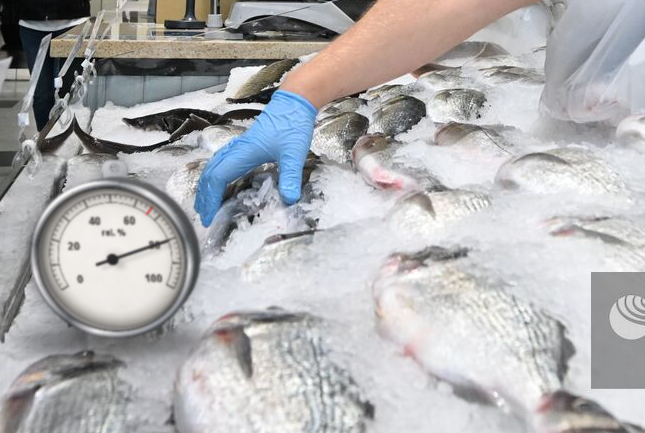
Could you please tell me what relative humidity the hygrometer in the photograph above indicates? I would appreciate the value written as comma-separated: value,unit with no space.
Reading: 80,%
